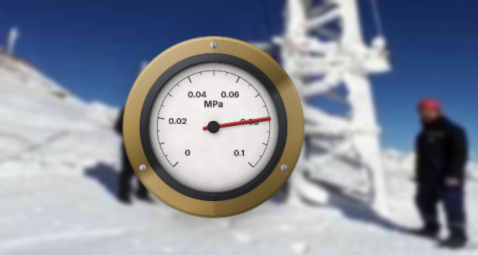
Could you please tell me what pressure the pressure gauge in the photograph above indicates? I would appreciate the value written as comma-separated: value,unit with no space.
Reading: 0.08,MPa
